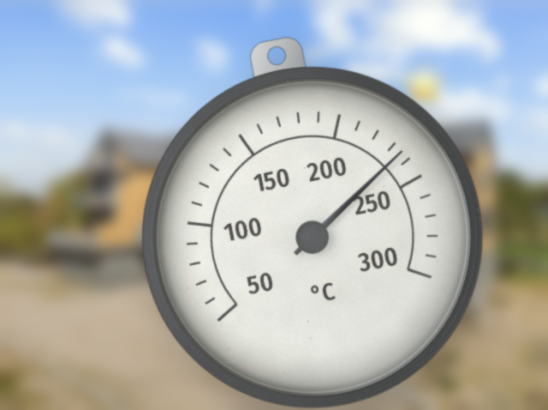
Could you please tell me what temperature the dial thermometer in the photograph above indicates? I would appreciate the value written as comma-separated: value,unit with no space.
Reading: 235,°C
